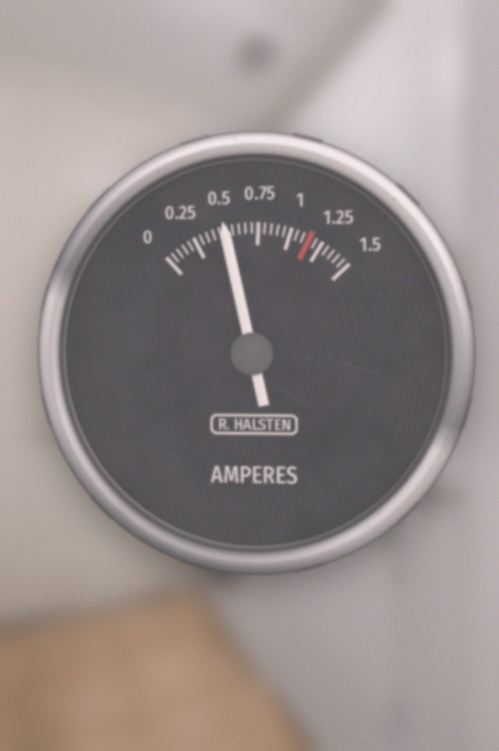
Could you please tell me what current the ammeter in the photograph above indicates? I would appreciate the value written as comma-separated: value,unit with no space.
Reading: 0.5,A
